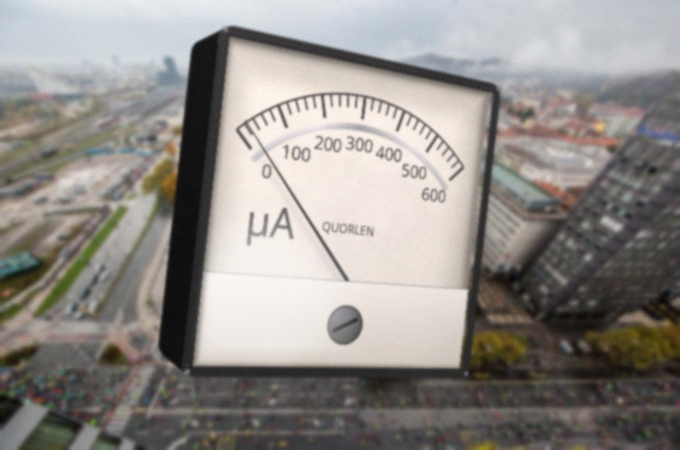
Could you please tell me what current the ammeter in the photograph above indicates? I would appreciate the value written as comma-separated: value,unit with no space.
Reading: 20,µA
